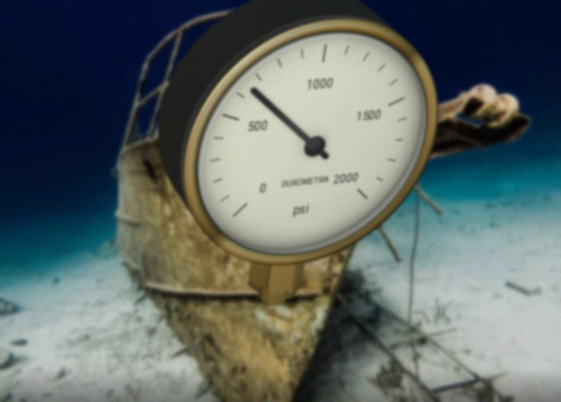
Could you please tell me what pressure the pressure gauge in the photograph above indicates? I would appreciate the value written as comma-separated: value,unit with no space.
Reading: 650,psi
